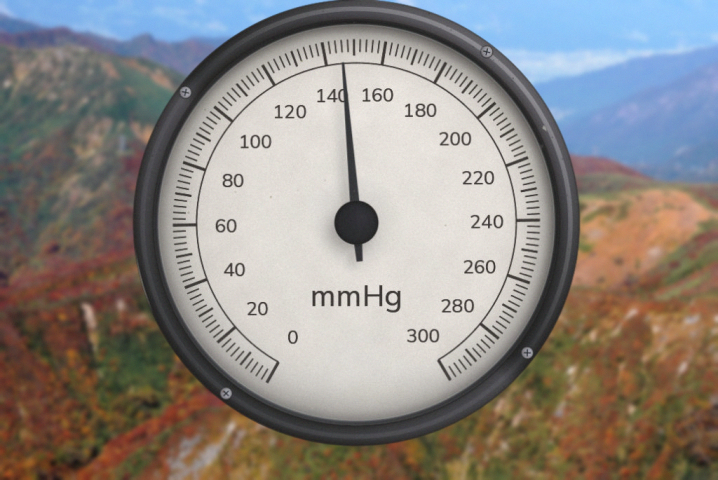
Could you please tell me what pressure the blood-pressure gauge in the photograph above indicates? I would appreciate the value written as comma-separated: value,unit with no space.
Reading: 146,mmHg
